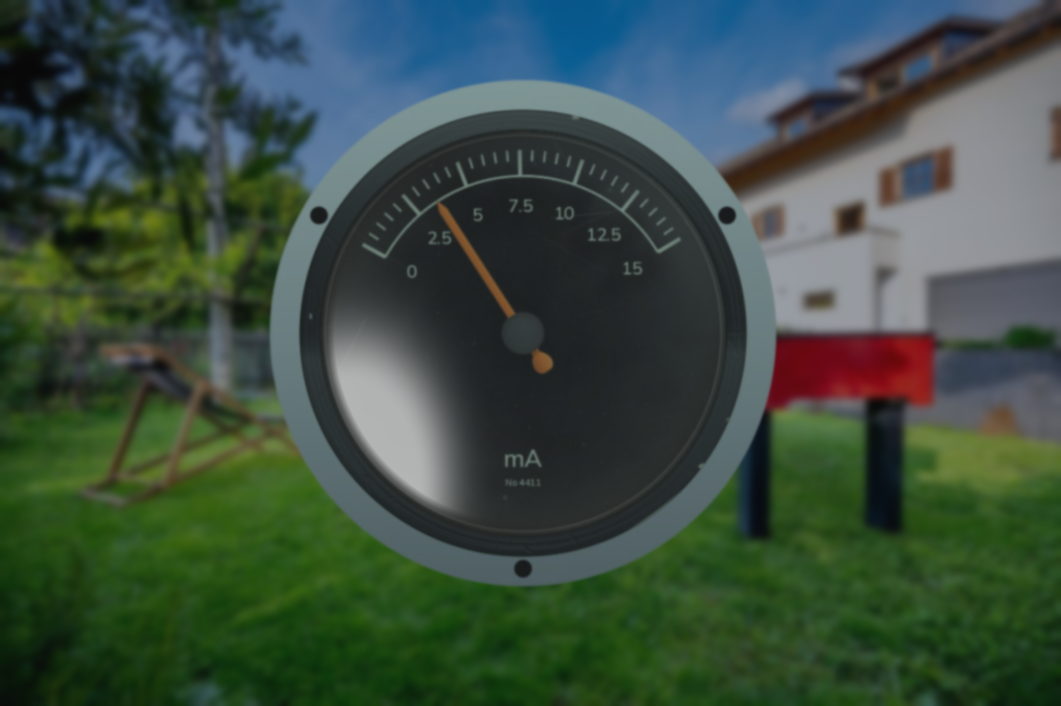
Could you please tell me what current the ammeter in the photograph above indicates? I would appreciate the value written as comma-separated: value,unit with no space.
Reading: 3.5,mA
